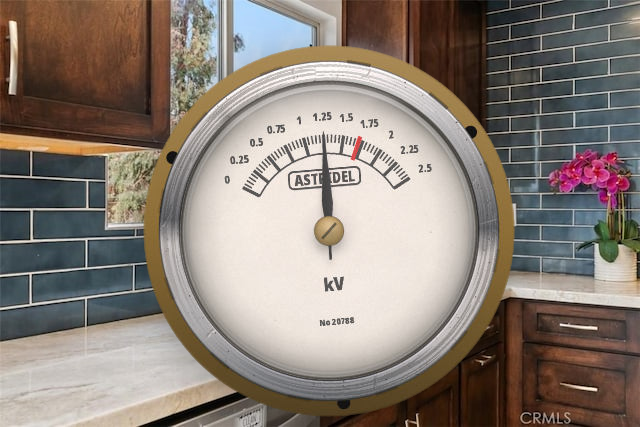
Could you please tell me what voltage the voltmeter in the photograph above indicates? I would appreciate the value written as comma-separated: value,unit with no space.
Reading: 1.25,kV
